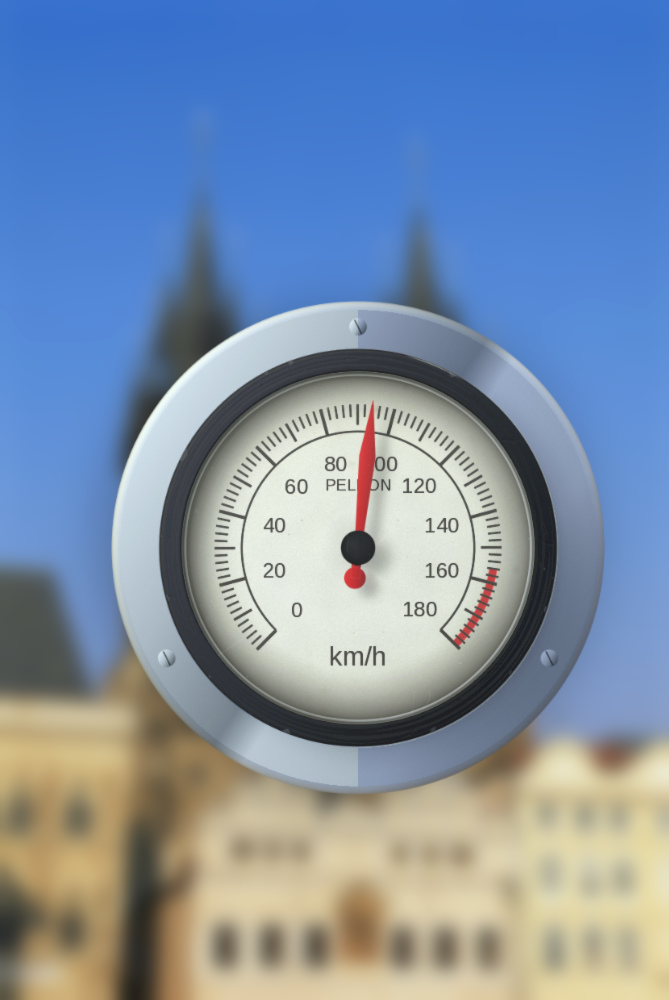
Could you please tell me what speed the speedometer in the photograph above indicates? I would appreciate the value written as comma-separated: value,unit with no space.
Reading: 94,km/h
